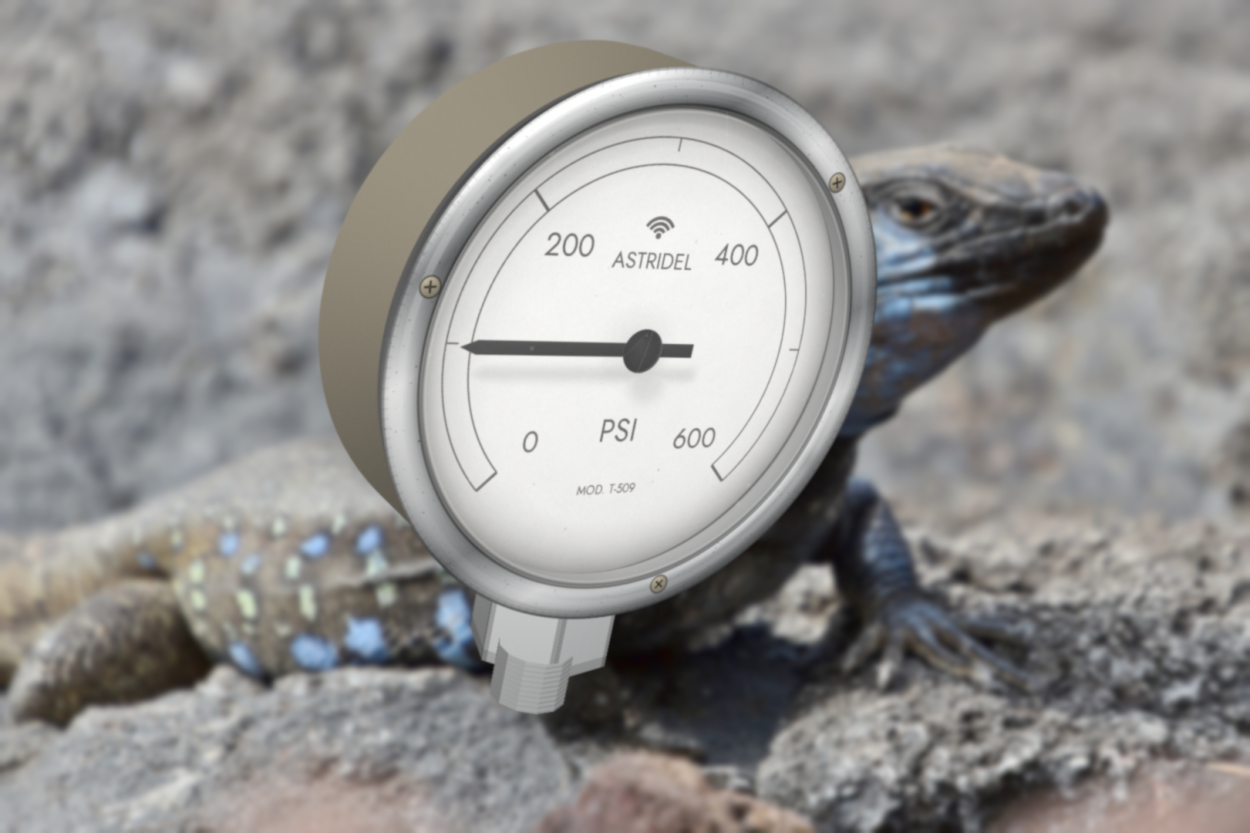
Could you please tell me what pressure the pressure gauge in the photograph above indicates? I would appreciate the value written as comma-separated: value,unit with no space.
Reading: 100,psi
